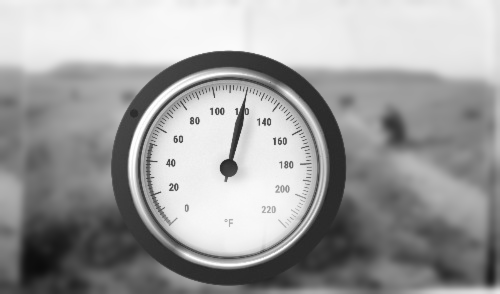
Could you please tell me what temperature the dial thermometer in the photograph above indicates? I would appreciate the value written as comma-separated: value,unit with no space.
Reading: 120,°F
